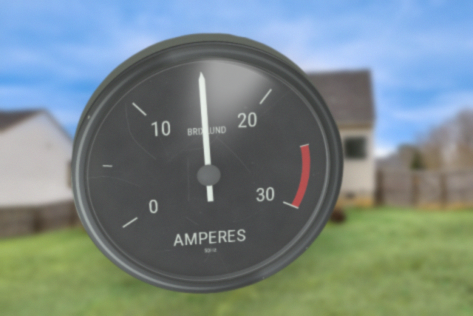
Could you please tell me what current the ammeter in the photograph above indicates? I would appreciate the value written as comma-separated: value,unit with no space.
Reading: 15,A
